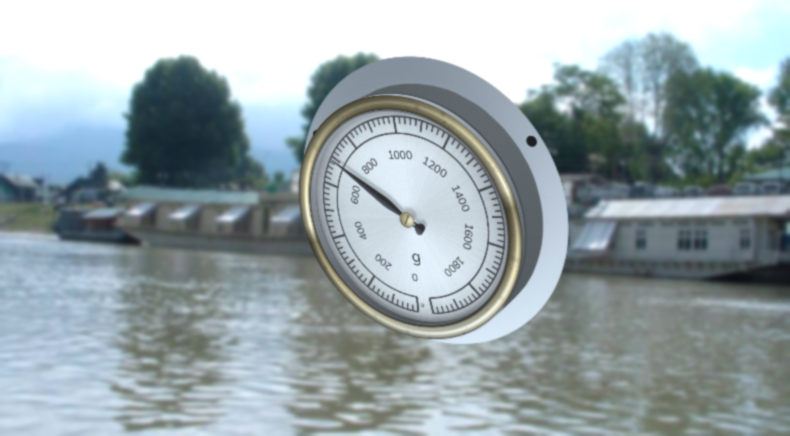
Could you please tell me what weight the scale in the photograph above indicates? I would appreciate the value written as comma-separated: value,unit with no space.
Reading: 700,g
